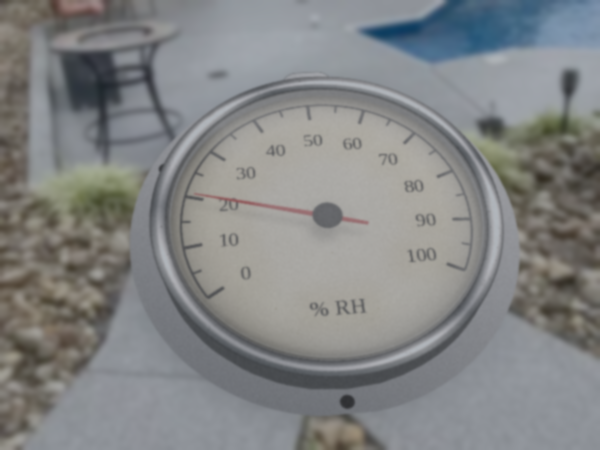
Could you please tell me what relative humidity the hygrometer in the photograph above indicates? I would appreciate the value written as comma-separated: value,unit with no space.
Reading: 20,%
